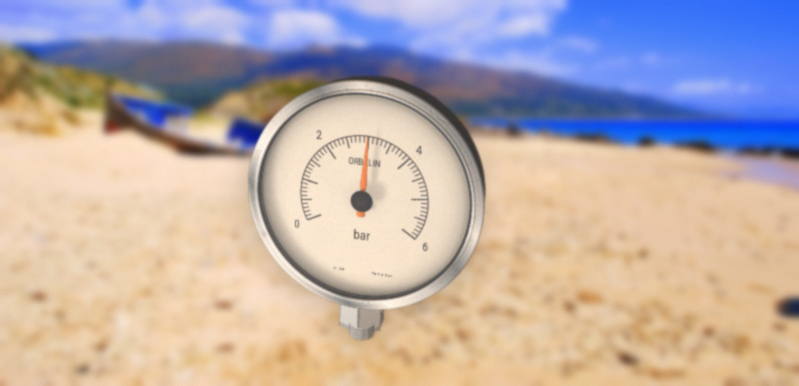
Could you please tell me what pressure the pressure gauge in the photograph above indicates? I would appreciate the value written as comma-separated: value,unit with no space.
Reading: 3,bar
